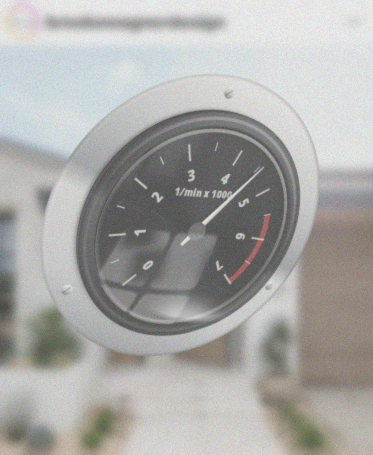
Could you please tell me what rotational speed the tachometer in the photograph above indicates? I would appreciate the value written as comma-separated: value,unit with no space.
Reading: 4500,rpm
